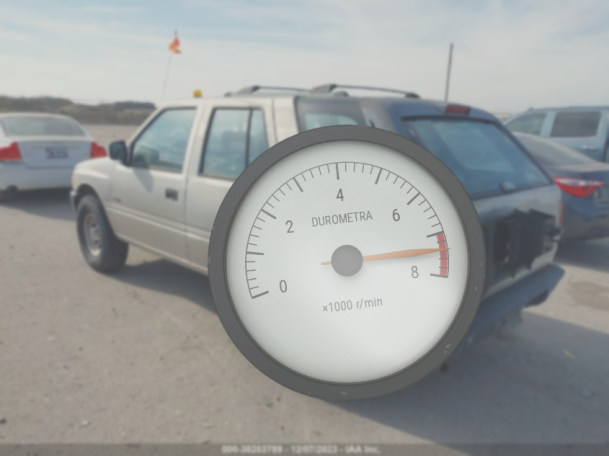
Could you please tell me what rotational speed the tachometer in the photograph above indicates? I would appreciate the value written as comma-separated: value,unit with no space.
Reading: 7400,rpm
